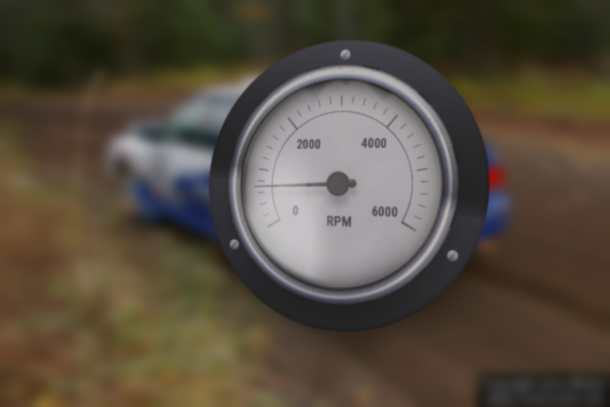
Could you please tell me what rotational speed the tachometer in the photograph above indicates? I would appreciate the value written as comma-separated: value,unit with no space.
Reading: 700,rpm
